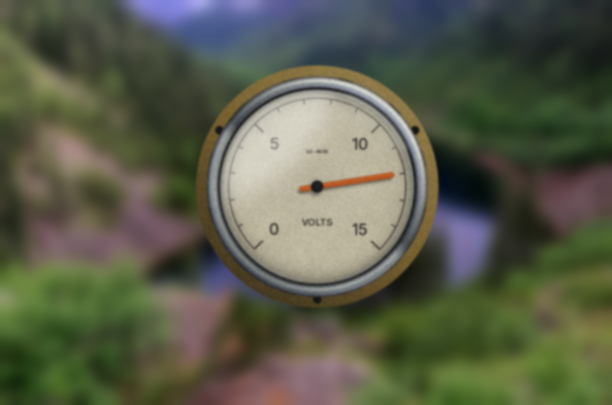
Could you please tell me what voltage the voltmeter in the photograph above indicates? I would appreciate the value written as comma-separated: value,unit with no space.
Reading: 12,V
